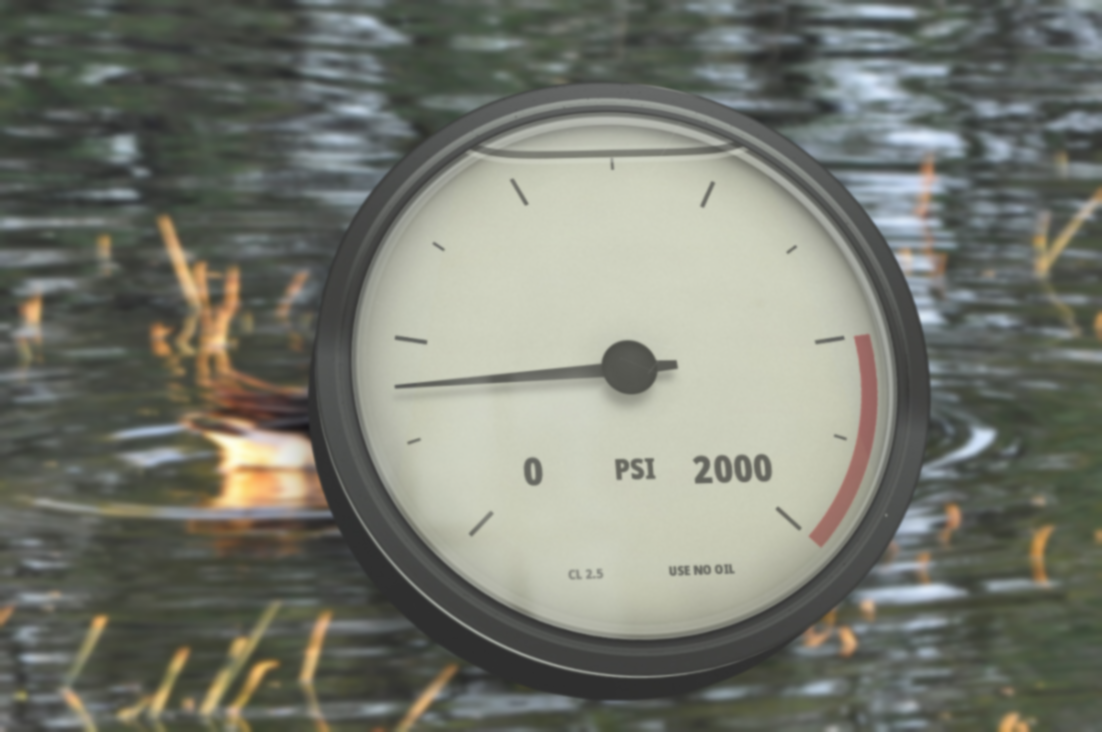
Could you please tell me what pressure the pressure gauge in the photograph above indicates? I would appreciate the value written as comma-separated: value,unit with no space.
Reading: 300,psi
